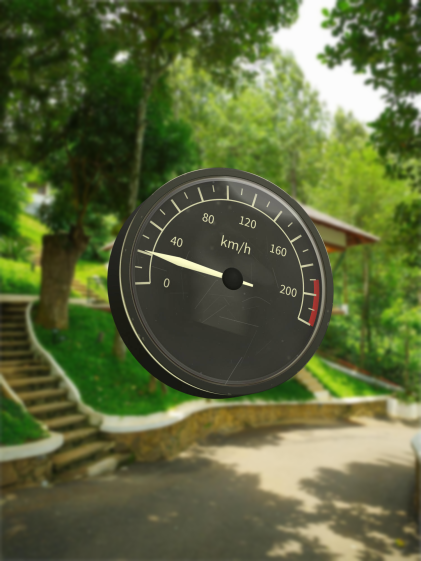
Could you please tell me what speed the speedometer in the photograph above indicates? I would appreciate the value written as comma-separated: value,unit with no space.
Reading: 20,km/h
